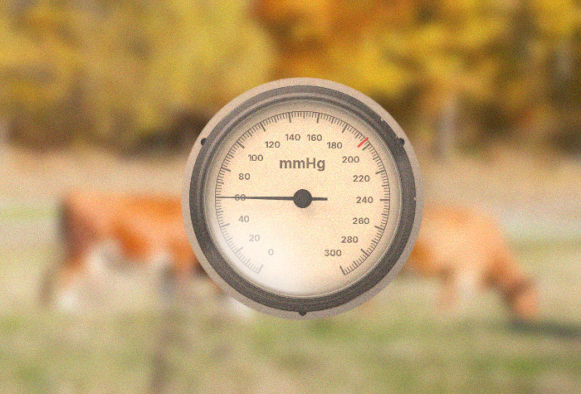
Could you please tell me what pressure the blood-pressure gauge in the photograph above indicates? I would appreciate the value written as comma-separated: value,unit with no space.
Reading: 60,mmHg
